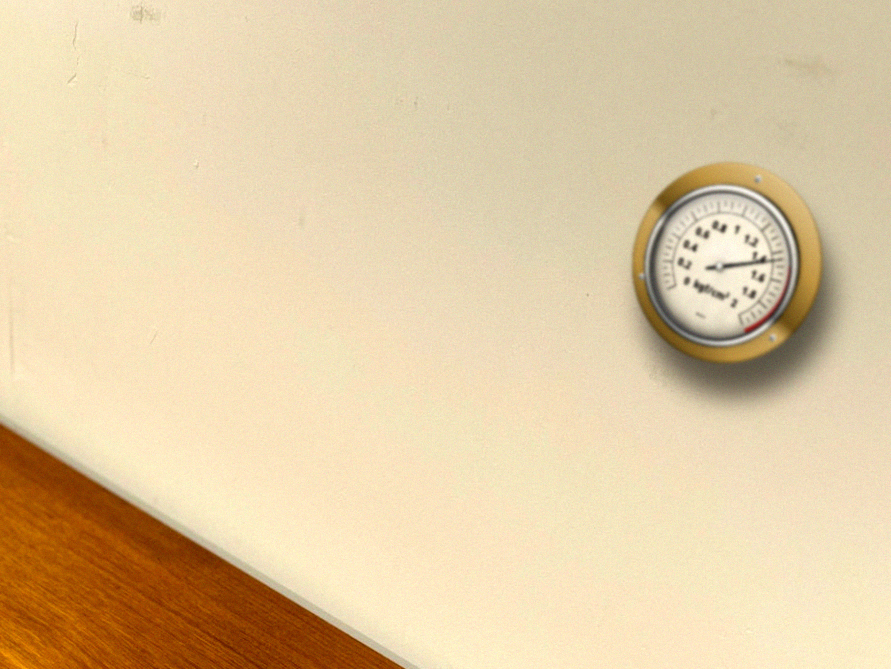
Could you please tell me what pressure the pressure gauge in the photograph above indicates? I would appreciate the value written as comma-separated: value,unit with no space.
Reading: 1.45,kg/cm²
